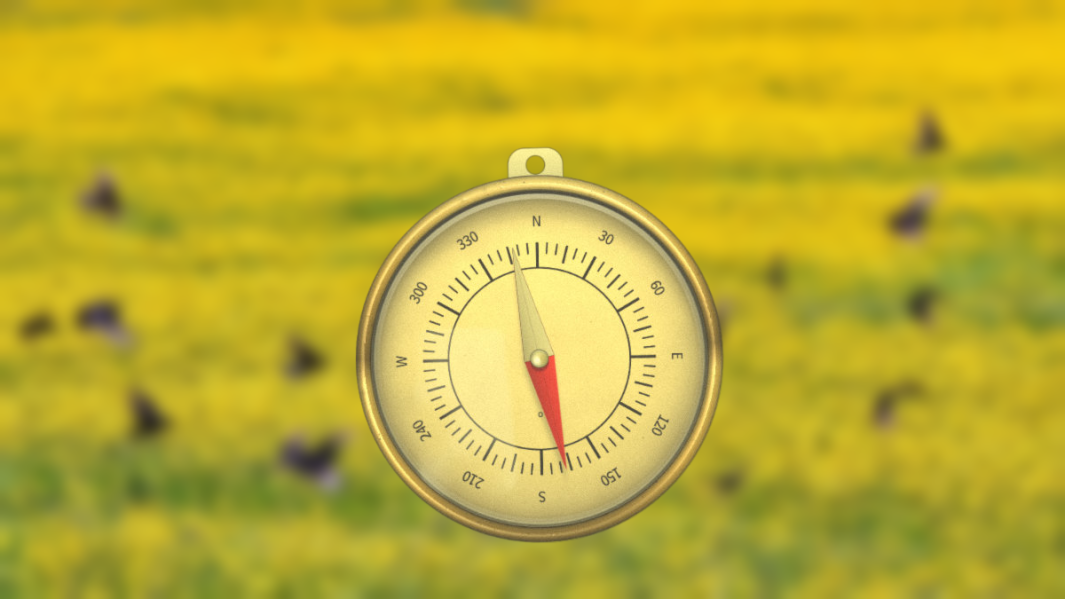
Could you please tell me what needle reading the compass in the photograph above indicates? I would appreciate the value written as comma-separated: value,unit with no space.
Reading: 167.5,°
